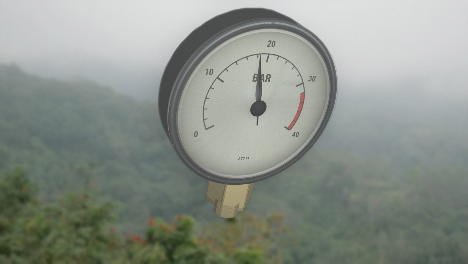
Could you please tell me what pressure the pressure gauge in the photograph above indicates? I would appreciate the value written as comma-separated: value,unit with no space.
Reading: 18,bar
